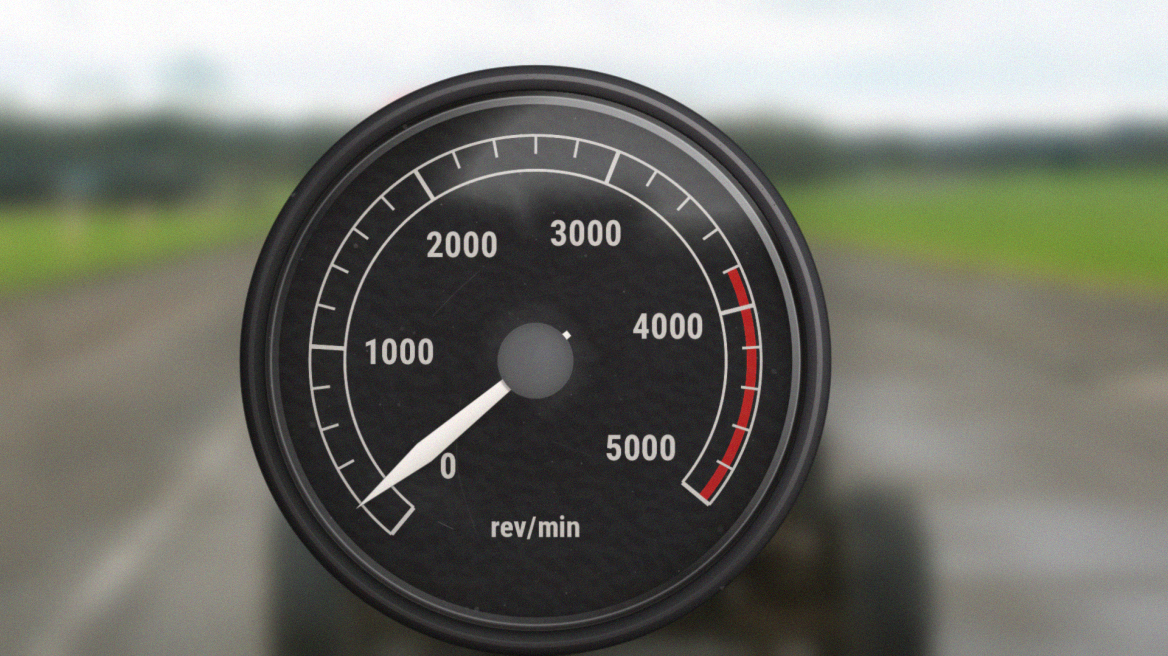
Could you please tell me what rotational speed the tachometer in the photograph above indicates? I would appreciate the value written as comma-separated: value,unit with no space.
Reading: 200,rpm
